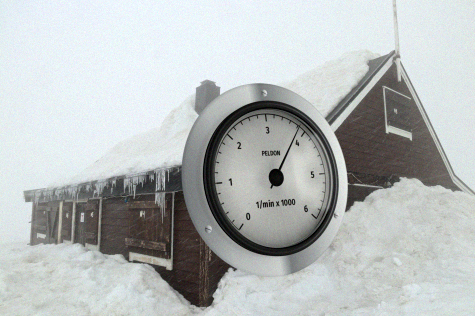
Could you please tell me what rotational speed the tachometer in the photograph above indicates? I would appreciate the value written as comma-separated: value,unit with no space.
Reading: 3800,rpm
